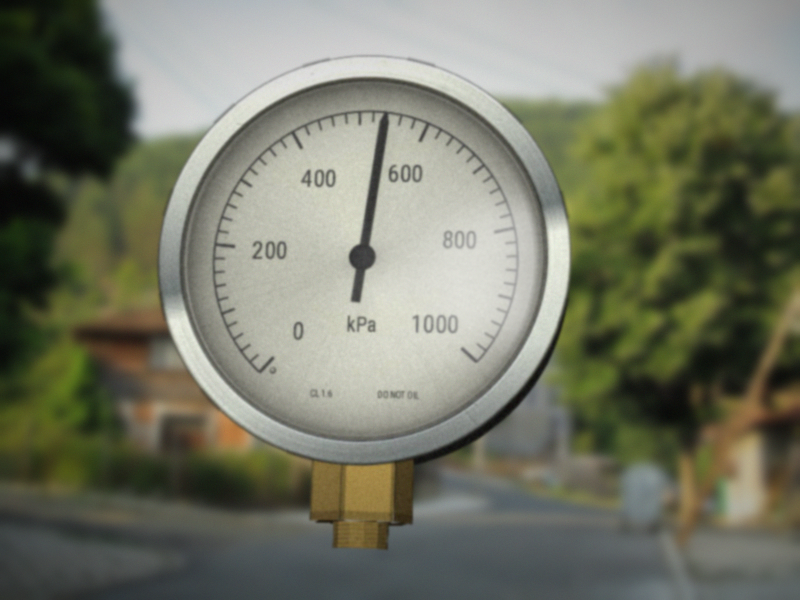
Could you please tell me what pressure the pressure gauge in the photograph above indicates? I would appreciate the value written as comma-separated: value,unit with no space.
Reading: 540,kPa
